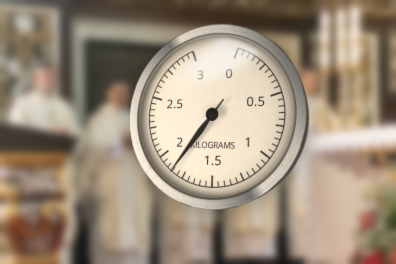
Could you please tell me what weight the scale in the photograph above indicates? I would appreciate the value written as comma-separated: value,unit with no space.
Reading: 1.85,kg
